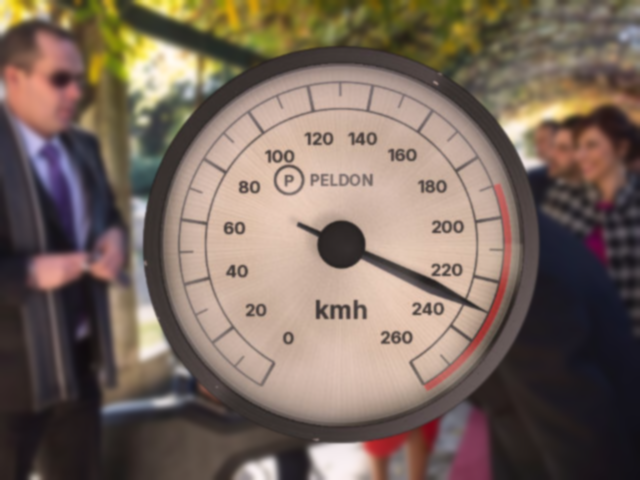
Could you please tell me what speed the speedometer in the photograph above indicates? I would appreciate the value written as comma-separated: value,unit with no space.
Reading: 230,km/h
